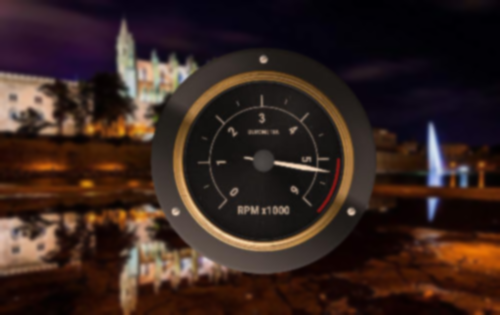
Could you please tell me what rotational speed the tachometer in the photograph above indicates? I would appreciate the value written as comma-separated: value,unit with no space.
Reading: 5250,rpm
